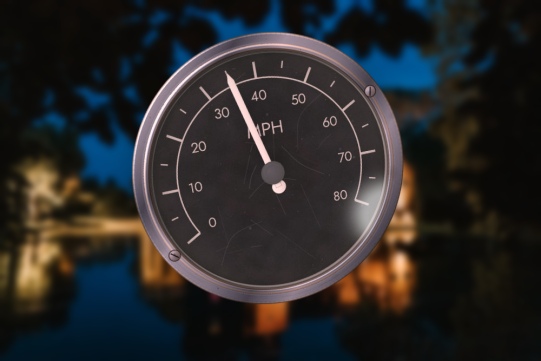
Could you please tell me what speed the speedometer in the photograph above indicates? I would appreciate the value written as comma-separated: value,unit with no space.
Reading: 35,mph
